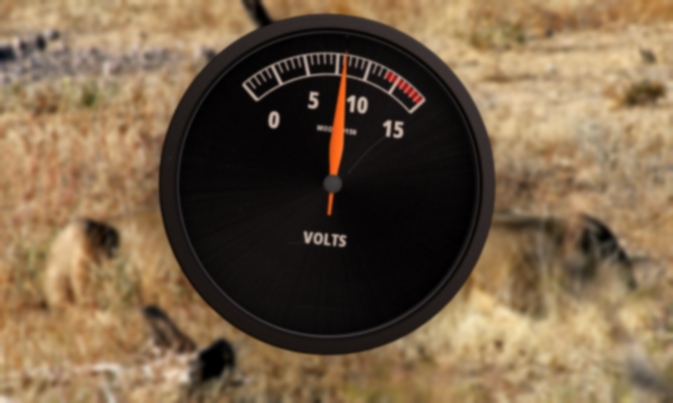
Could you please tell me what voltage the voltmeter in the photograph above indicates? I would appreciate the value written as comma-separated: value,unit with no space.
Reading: 8,V
